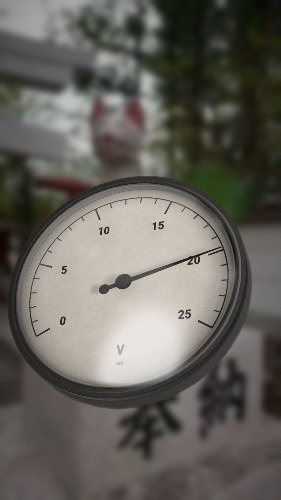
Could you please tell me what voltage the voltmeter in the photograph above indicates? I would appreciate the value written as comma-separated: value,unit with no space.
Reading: 20,V
